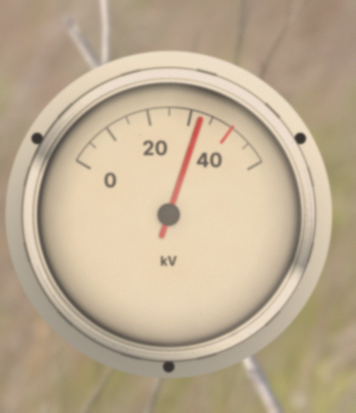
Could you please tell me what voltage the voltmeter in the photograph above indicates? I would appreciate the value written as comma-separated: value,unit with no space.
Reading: 32.5,kV
